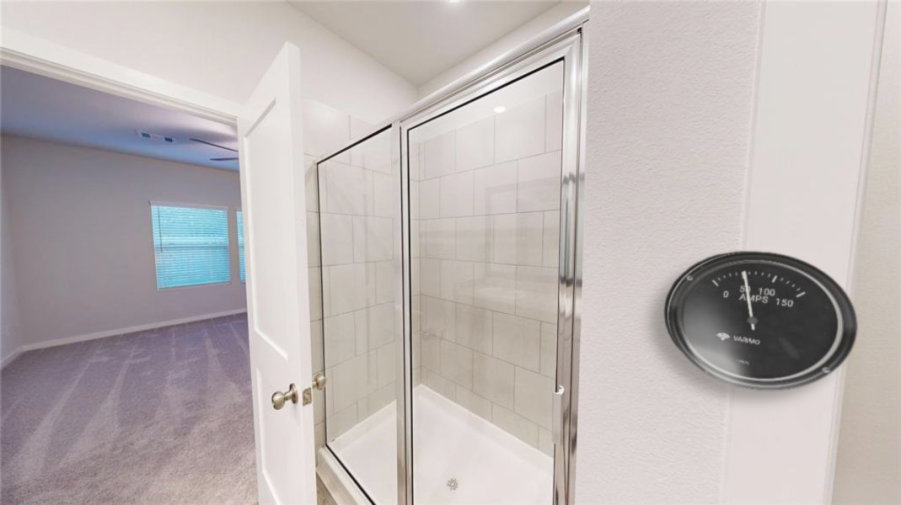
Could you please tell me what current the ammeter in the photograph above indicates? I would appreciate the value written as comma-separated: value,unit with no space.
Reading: 50,A
